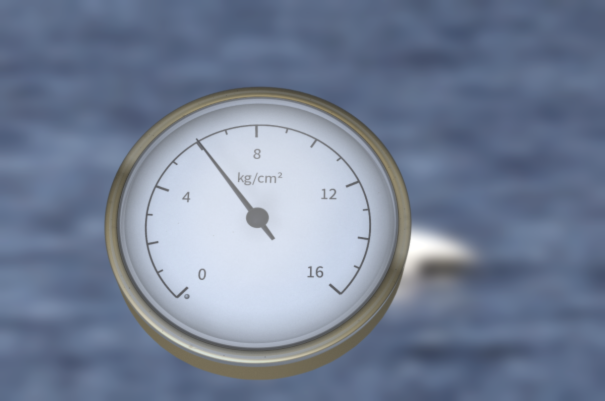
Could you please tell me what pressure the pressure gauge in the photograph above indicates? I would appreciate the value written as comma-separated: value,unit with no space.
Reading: 6,kg/cm²
